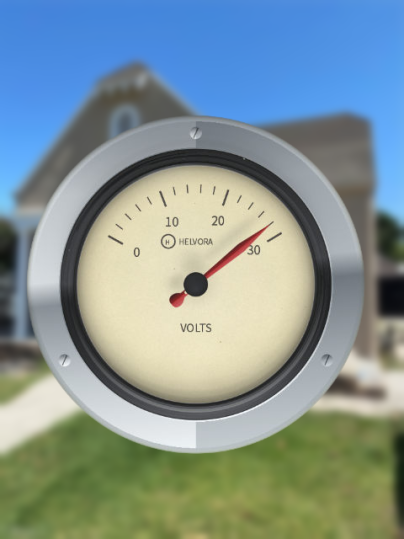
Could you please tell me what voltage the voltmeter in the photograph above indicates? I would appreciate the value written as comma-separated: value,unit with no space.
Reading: 28,V
